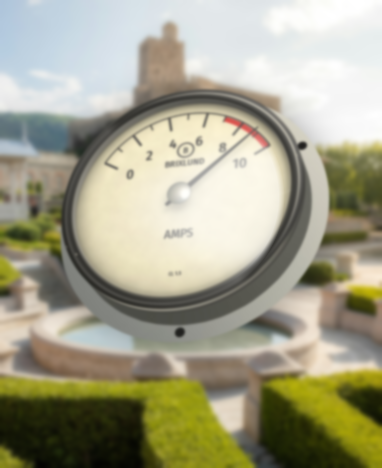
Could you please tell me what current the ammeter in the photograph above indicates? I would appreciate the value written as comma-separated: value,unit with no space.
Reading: 9,A
